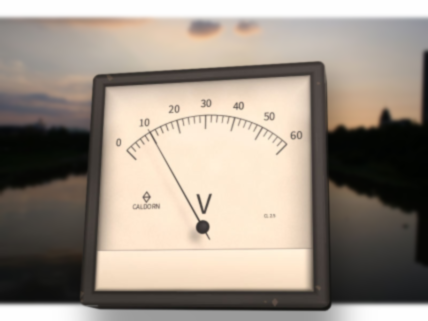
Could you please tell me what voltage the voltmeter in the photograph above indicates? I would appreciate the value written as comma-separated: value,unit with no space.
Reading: 10,V
